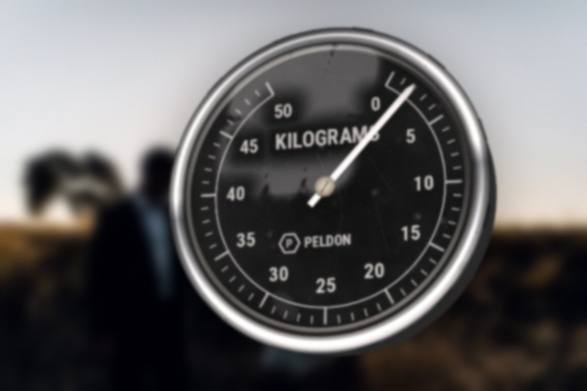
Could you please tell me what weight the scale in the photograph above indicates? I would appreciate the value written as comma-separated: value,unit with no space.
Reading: 2,kg
